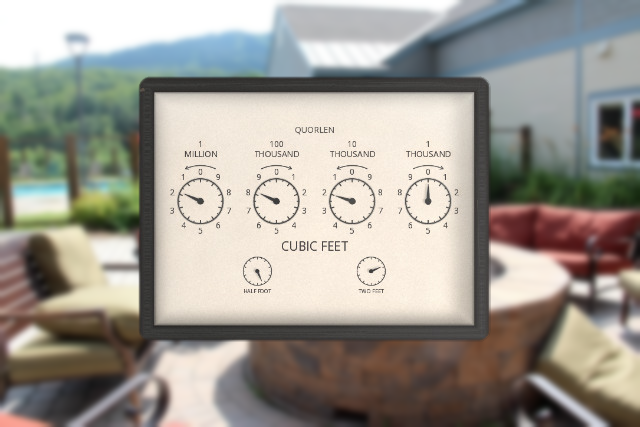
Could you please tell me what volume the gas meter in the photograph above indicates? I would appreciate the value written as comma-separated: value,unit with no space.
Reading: 182000,ft³
